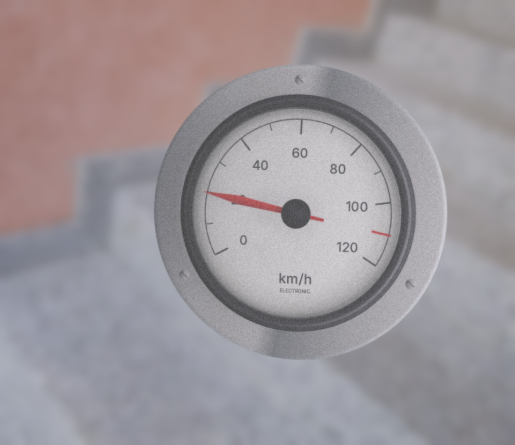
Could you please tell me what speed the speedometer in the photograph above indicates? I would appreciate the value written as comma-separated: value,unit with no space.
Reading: 20,km/h
